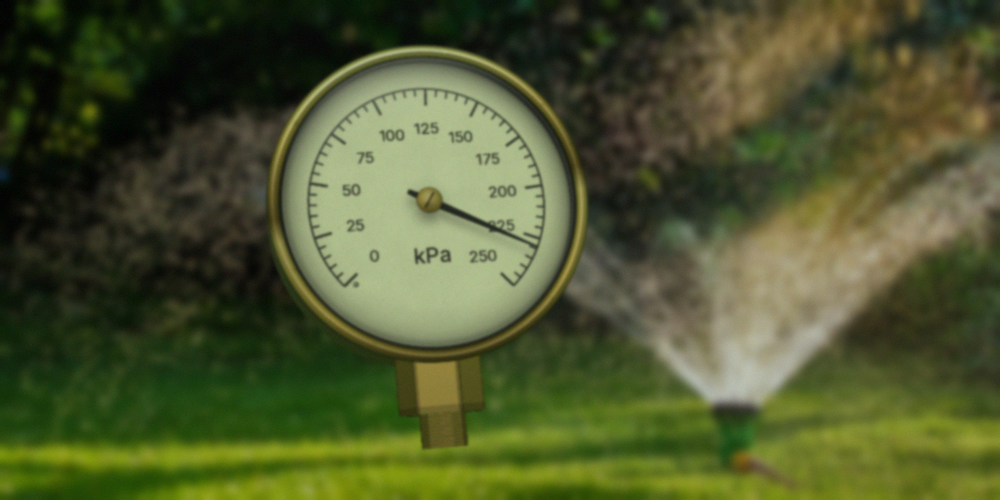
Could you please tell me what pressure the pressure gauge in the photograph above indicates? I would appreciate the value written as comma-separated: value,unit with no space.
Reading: 230,kPa
